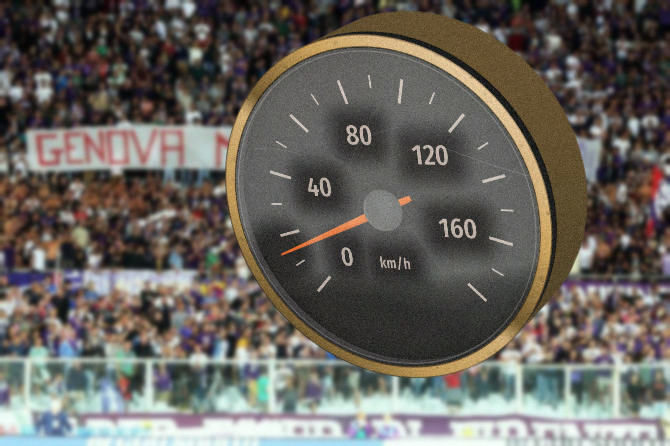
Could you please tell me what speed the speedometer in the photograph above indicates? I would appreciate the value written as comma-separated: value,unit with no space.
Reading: 15,km/h
